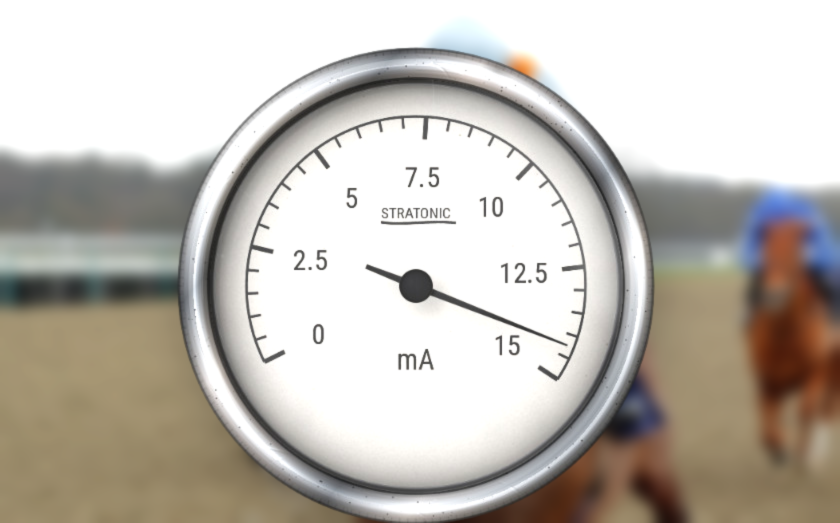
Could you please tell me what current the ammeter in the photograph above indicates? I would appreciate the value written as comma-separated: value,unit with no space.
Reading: 14.25,mA
